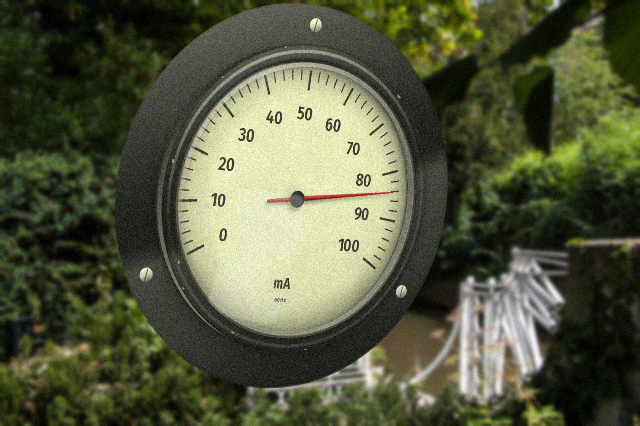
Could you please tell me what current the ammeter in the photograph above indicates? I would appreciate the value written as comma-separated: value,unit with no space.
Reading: 84,mA
